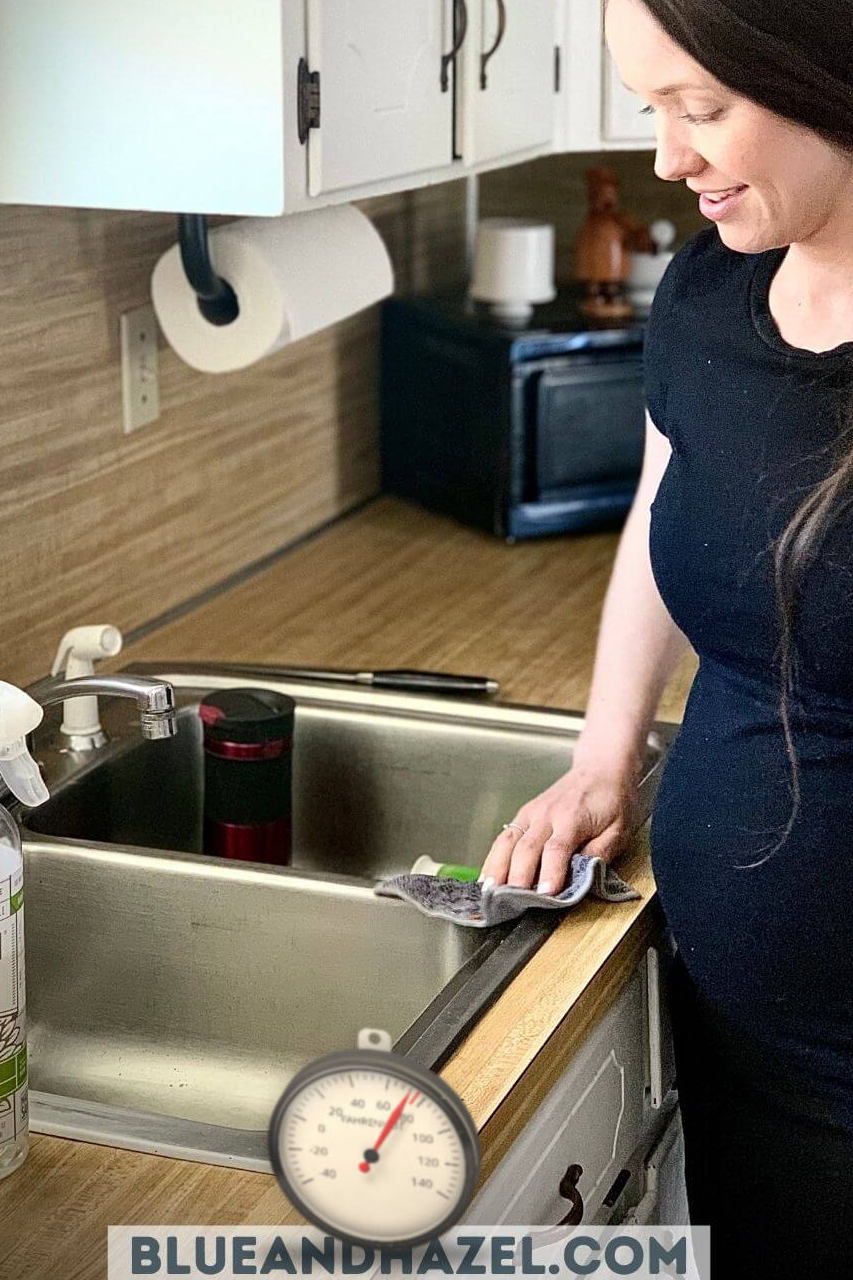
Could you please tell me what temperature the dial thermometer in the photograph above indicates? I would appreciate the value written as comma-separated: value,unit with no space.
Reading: 72,°F
